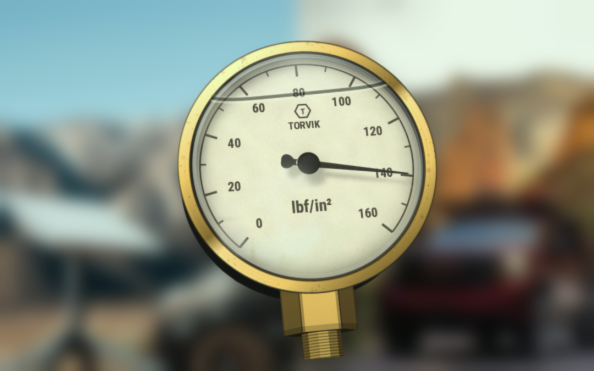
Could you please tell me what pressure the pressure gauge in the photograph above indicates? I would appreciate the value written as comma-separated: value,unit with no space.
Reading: 140,psi
